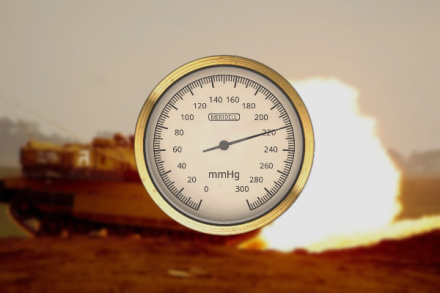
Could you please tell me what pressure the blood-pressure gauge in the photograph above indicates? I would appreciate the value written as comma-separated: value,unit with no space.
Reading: 220,mmHg
